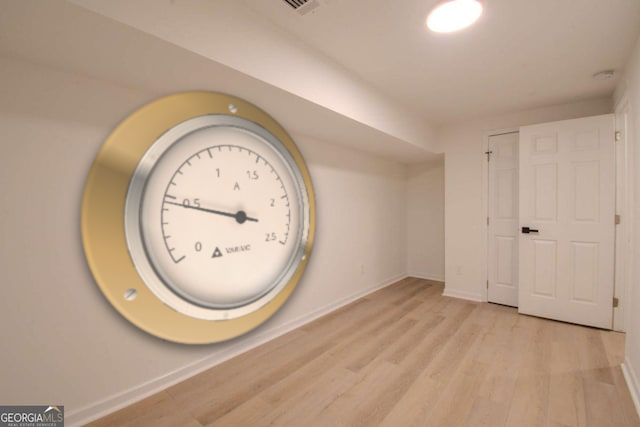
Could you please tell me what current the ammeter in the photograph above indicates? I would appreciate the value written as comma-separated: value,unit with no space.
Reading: 0.45,A
